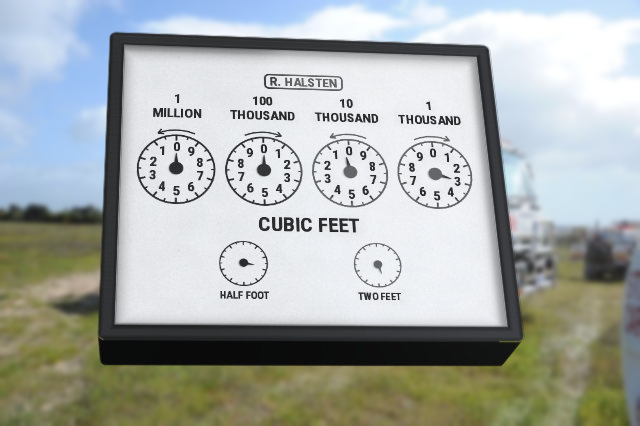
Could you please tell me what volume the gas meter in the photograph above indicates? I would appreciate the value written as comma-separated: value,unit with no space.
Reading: 300,ft³
